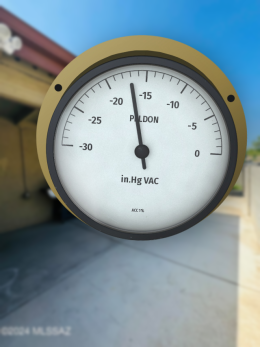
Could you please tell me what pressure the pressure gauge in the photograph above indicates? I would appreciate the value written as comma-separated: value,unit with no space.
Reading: -17,inHg
